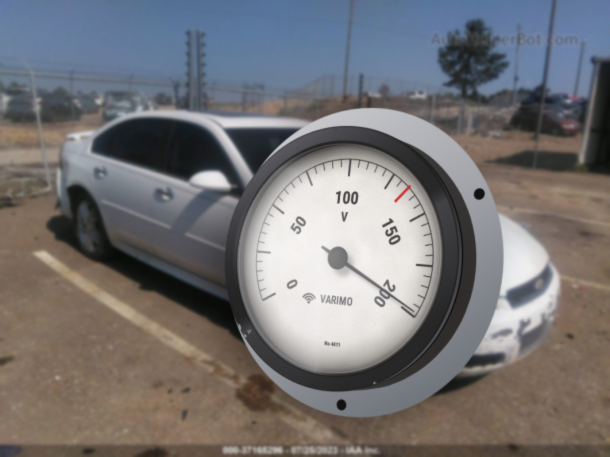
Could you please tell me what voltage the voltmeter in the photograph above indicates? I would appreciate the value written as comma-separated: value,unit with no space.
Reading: 197.5,V
